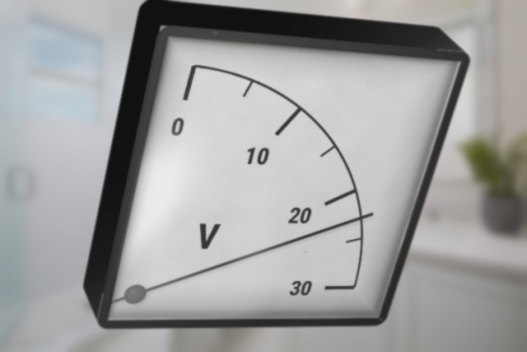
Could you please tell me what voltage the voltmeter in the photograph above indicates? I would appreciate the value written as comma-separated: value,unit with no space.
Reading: 22.5,V
